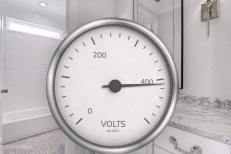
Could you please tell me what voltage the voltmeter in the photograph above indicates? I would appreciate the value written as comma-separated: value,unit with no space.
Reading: 410,V
